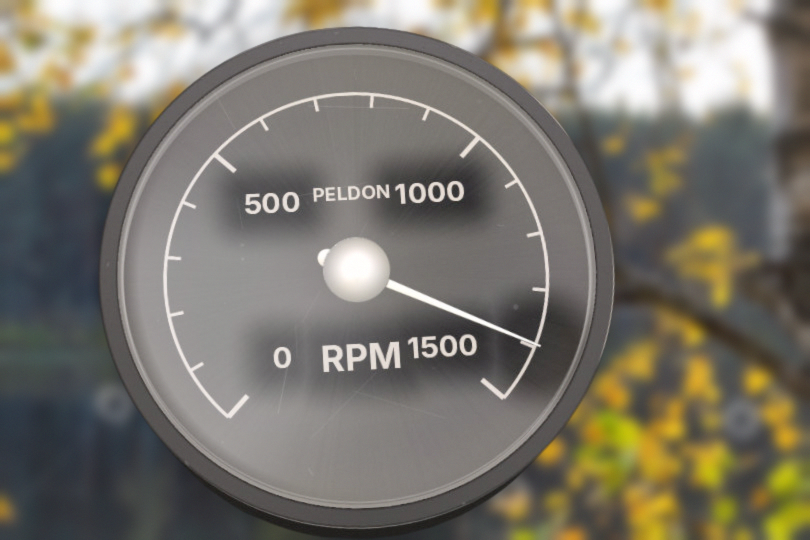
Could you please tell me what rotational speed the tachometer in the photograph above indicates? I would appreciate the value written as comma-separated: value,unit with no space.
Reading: 1400,rpm
